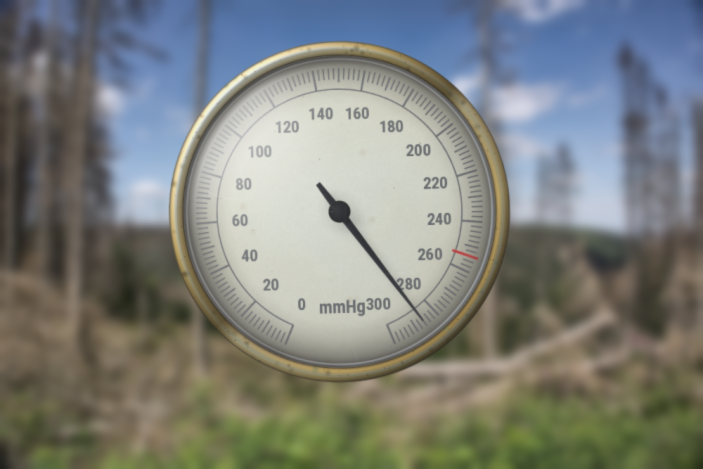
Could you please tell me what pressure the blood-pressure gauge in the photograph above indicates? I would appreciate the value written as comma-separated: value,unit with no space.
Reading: 286,mmHg
